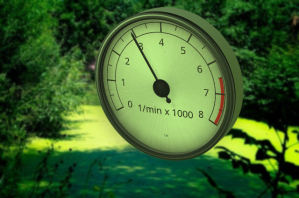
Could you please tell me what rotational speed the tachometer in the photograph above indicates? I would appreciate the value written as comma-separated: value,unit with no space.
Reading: 3000,rpm
